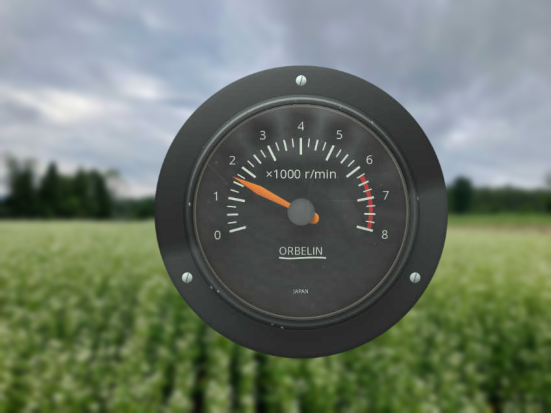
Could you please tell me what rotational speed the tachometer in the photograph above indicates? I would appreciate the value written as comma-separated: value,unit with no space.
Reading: 1625,rpm
